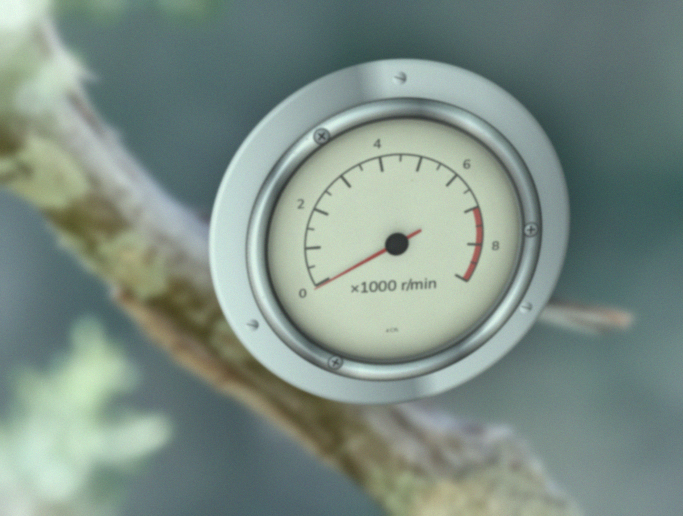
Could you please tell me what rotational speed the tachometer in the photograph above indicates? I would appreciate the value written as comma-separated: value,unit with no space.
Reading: 0,rpm
